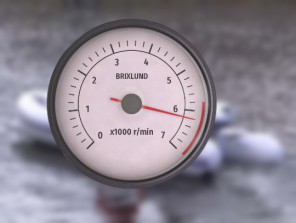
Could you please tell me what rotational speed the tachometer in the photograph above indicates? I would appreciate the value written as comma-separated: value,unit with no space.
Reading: 6200,rpm
